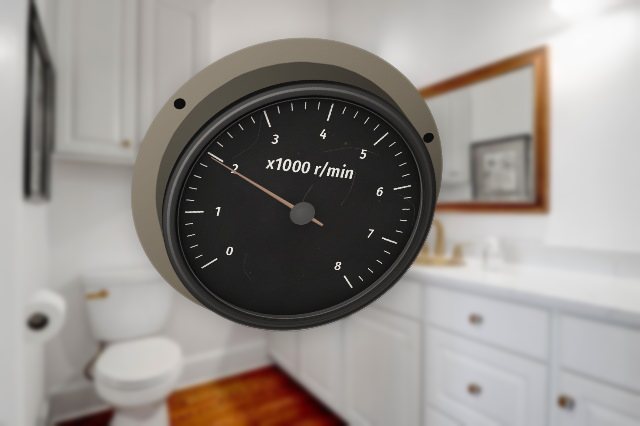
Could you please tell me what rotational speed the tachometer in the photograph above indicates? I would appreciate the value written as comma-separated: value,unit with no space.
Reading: 2000,rpm
